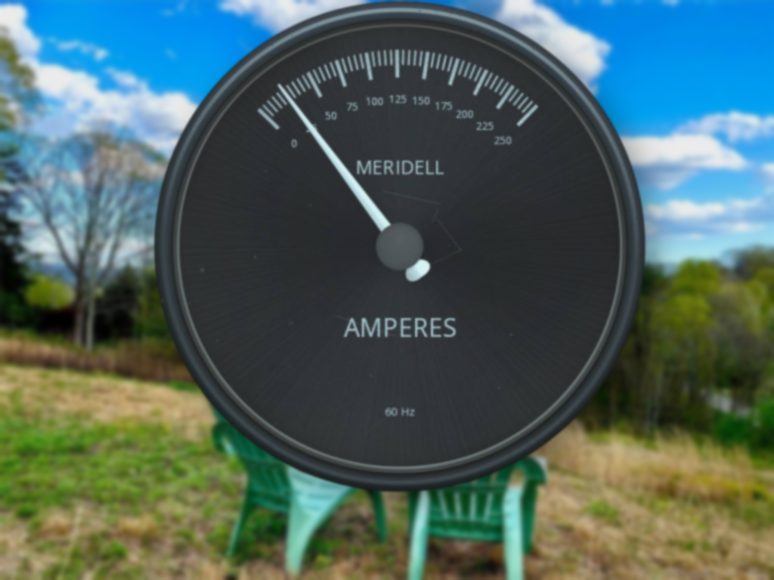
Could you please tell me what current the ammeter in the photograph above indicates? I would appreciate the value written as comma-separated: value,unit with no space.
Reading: 25,A
